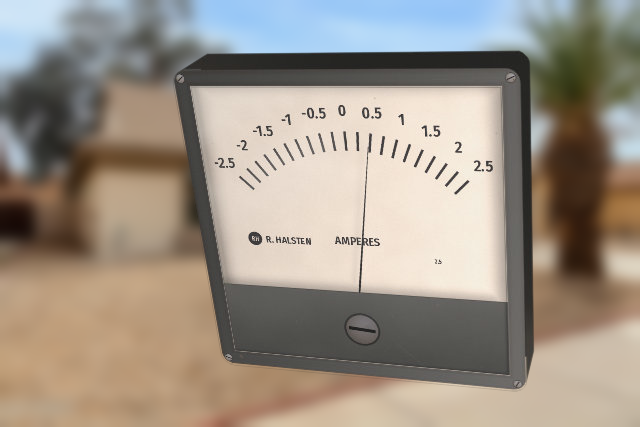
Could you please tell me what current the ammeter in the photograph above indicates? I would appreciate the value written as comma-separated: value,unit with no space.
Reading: 0.5,A
